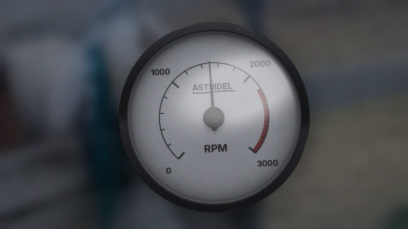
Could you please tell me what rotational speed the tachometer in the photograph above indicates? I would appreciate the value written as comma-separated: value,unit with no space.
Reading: 1500,rpm
